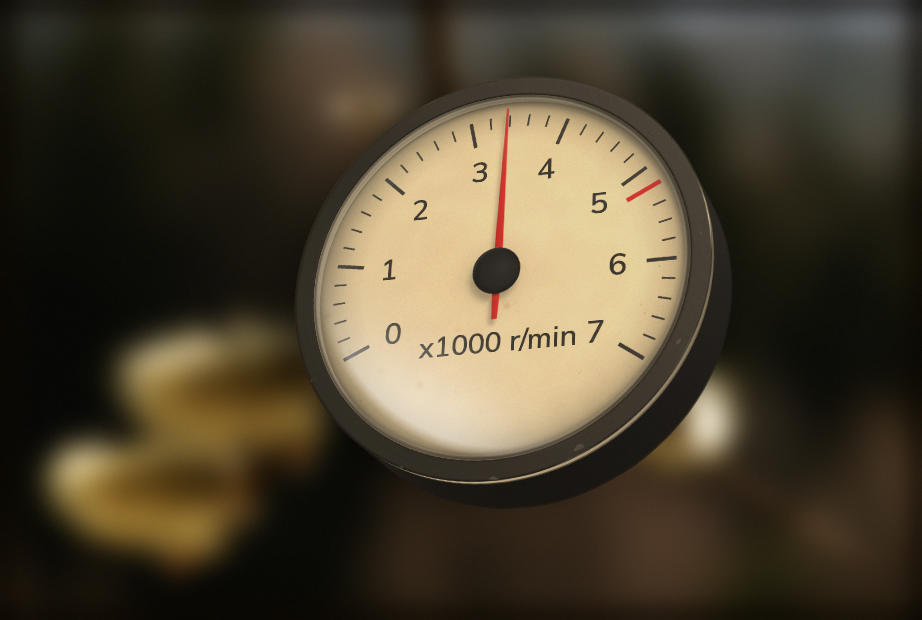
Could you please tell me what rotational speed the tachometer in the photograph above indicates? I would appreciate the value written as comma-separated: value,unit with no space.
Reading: 3400,rpm
